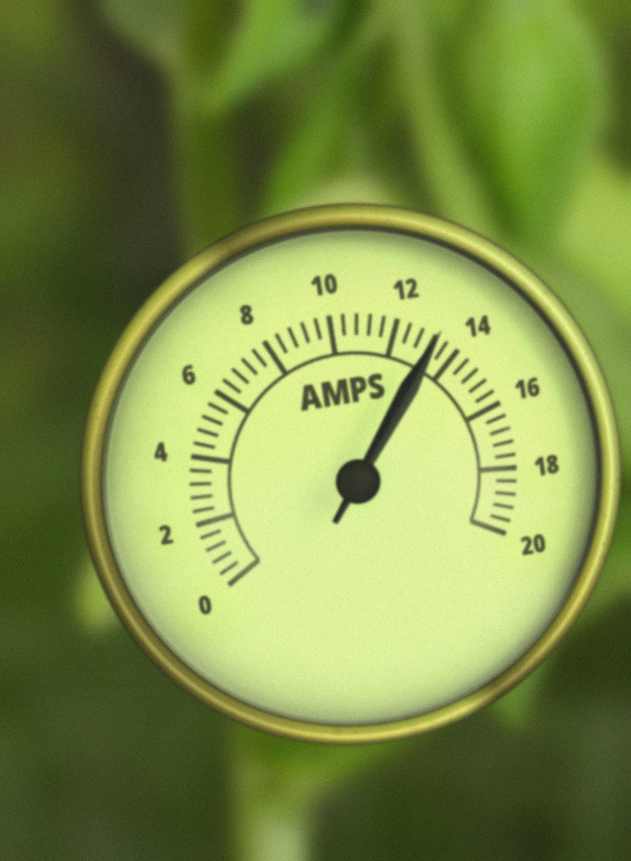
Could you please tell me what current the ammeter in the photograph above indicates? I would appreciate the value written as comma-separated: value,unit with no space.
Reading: 13.2,A
